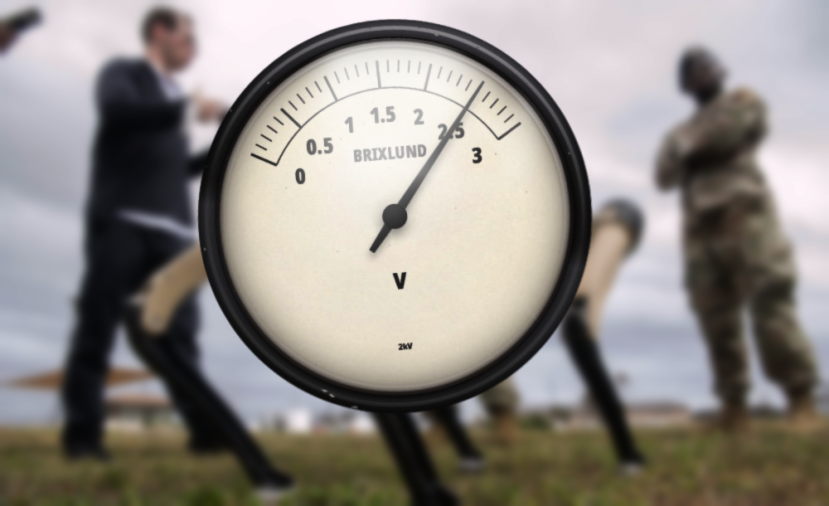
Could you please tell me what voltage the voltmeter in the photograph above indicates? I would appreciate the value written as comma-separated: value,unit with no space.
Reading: 2.5,V
